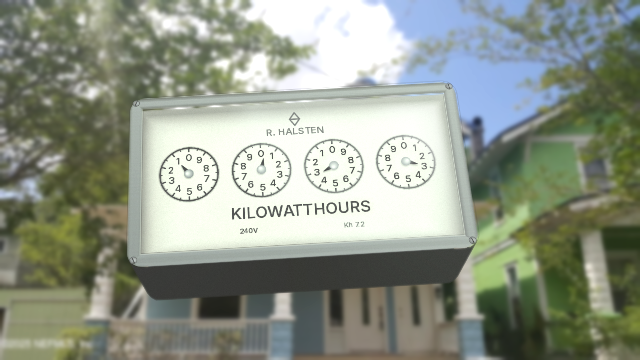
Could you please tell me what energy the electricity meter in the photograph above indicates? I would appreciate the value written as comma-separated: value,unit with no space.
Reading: 1033,kWh
